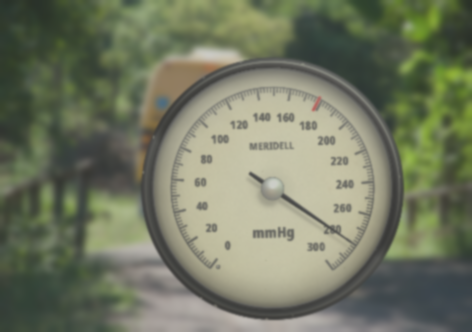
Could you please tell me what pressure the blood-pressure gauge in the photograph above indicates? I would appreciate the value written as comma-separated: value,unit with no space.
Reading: 280,mmHg
